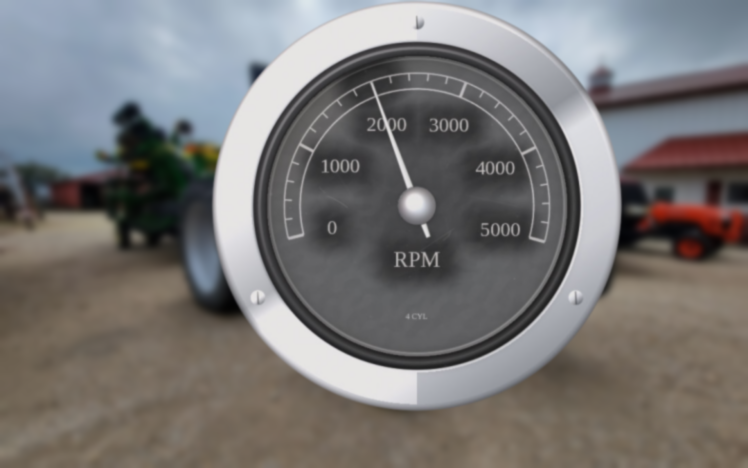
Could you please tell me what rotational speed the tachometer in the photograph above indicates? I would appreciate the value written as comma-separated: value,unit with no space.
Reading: 2000,rpm
